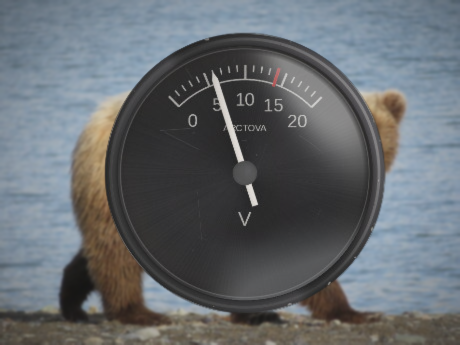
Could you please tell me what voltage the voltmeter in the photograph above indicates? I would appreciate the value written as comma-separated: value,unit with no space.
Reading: 6,V
